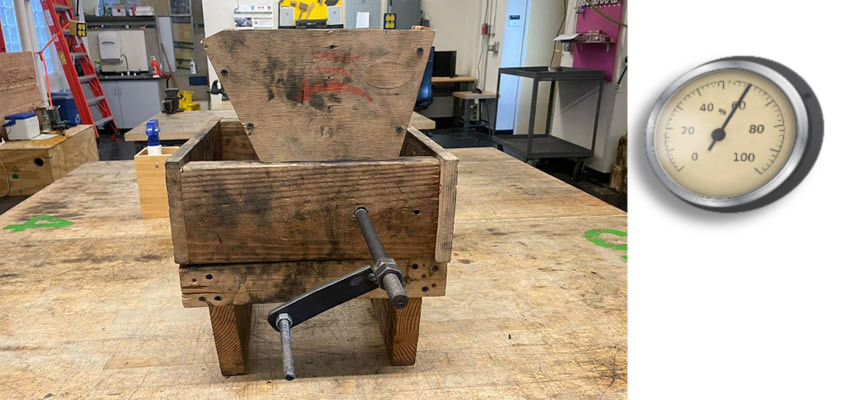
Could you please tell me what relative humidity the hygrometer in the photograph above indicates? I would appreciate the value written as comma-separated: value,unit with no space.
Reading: 60,%
